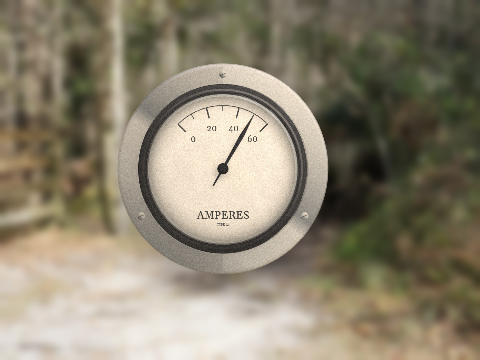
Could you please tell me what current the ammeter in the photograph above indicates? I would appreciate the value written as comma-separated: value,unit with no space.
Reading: 50,A
